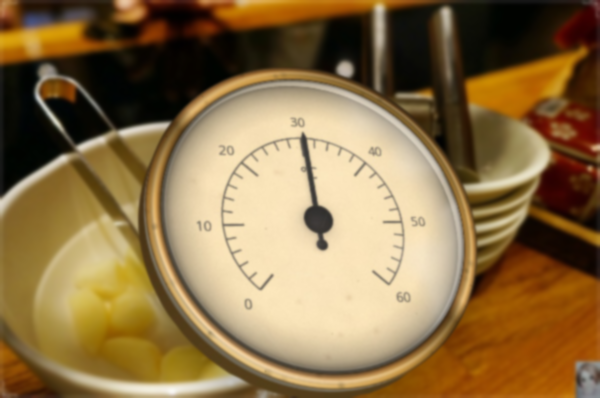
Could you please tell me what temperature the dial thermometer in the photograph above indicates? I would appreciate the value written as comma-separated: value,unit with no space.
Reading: 30,°C
